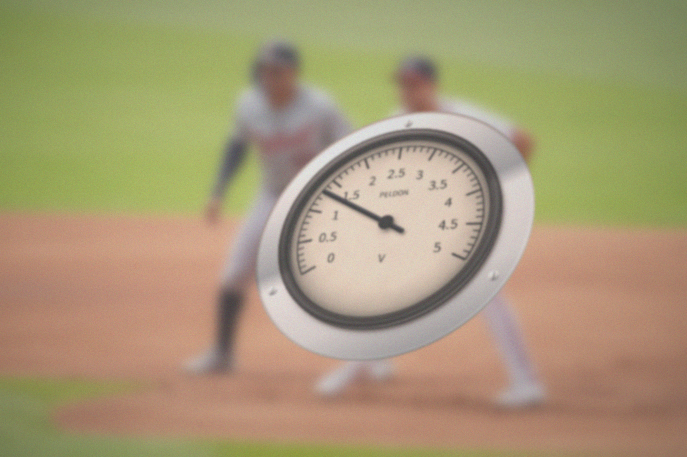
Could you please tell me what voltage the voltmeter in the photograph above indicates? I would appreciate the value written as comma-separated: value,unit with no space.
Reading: 1.3,V
